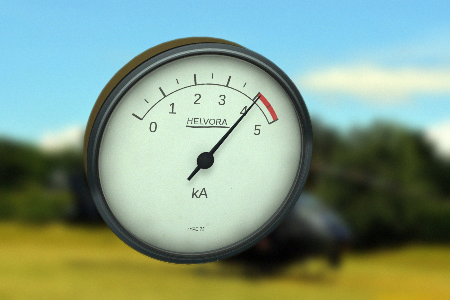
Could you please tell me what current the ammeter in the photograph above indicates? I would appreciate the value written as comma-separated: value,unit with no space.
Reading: 4,kA
